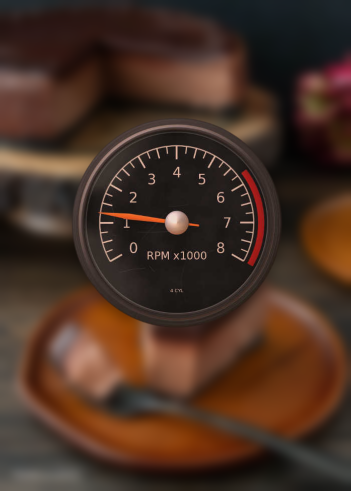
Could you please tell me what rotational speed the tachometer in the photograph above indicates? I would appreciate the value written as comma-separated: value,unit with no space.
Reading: 1250,rpm
